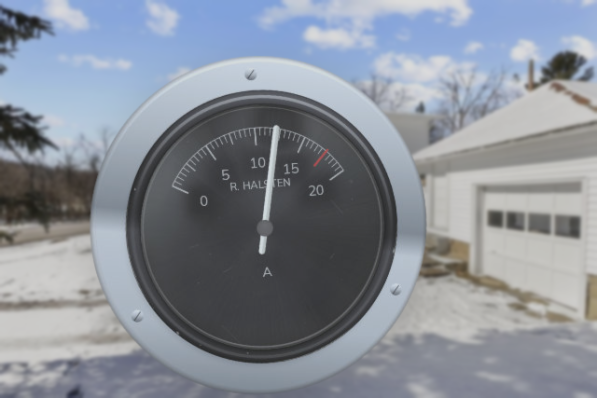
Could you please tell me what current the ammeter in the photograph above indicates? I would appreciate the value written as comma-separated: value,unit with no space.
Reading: 12,A
